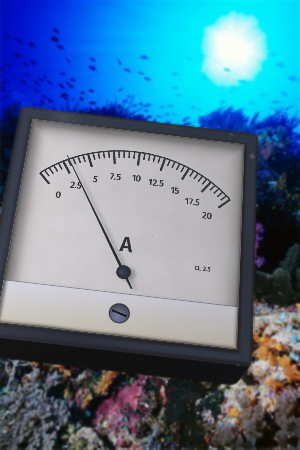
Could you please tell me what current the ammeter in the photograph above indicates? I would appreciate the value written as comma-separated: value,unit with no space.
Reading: 3,A
